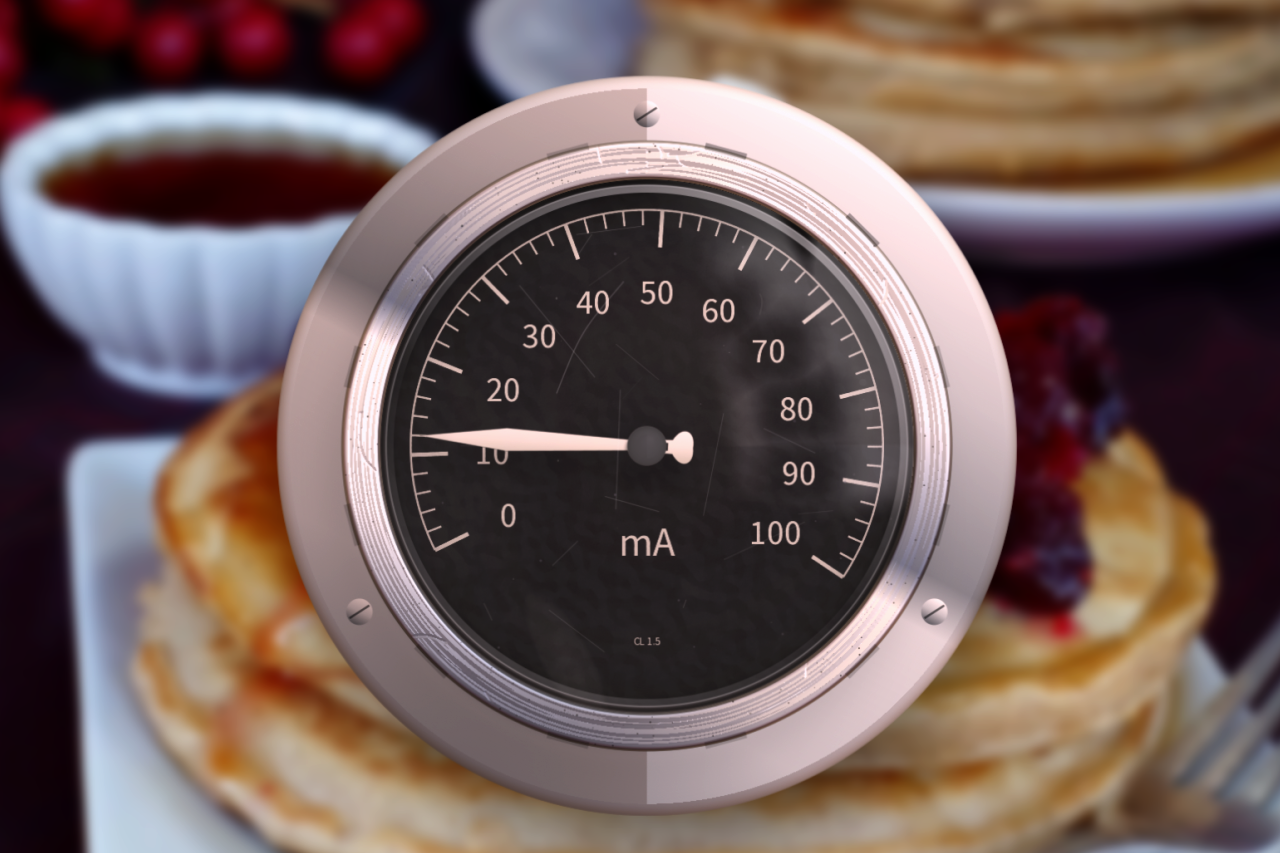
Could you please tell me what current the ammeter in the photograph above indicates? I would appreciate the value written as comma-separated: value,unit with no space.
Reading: 12,mA
